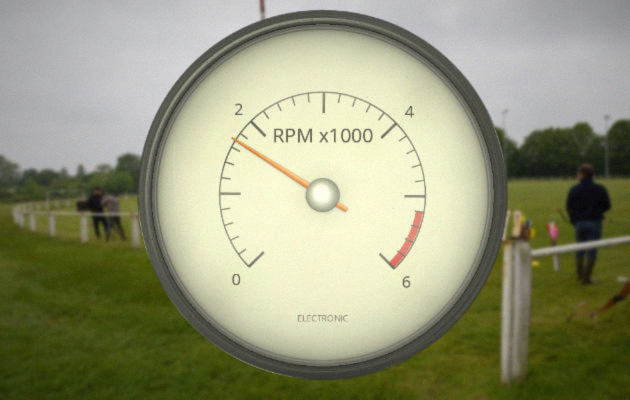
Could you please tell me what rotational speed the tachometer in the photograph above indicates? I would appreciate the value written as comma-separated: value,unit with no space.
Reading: 1700,rpm
